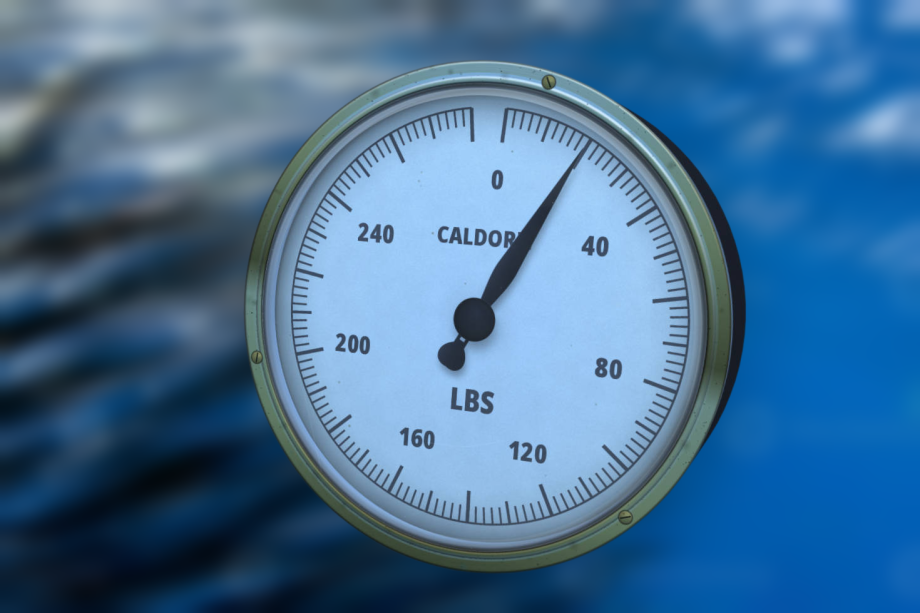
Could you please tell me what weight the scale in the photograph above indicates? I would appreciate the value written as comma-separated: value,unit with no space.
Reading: 20,lb
